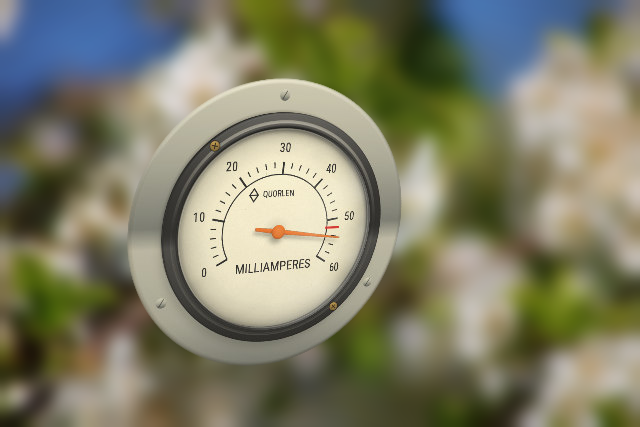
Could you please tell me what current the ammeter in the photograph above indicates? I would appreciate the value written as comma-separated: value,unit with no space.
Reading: 54,mA
